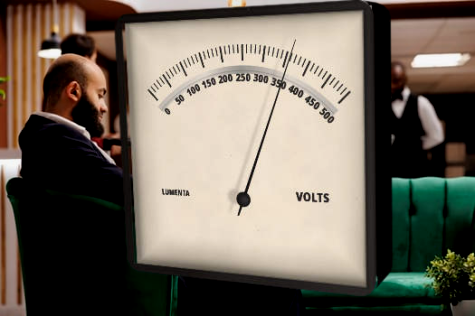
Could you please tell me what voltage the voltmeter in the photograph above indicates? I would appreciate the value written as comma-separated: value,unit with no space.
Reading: 360,V
